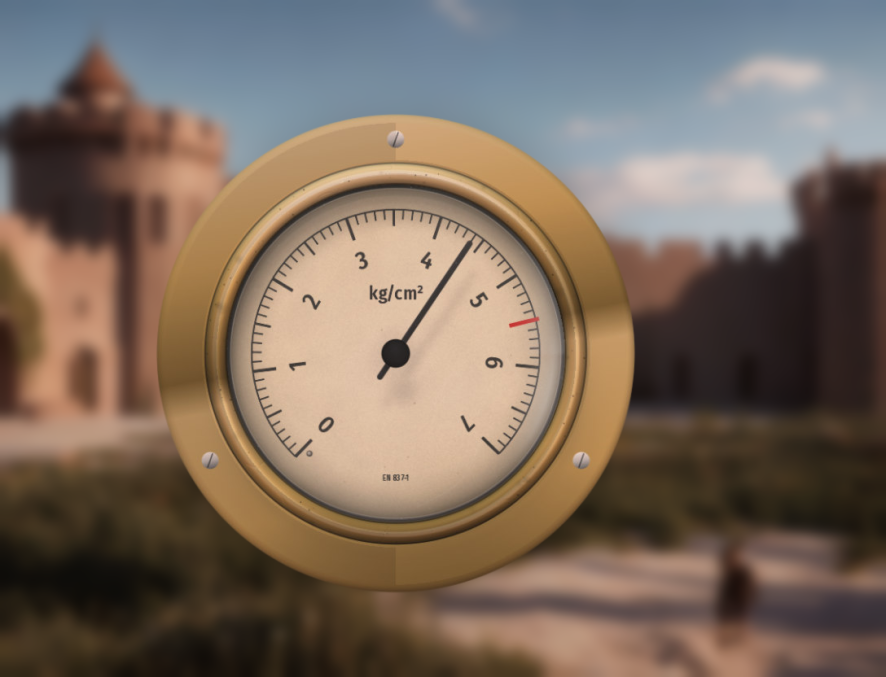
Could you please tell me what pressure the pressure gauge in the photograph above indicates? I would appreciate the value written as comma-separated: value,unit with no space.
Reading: 4.4,kg/cm²
